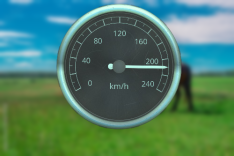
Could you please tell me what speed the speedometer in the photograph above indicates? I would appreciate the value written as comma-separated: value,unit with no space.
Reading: 210,km/h
